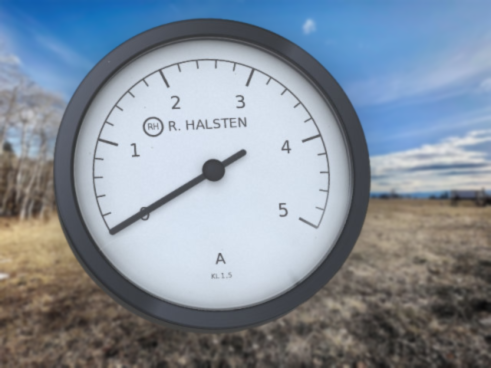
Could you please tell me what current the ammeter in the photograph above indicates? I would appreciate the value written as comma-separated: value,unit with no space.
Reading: 0,A
